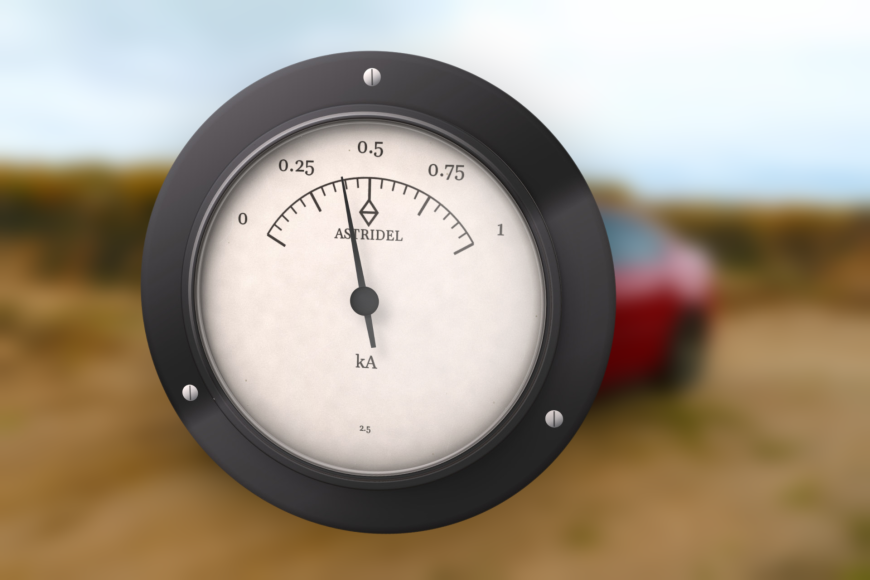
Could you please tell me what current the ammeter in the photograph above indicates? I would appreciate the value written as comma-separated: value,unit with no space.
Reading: 0.4,kA
